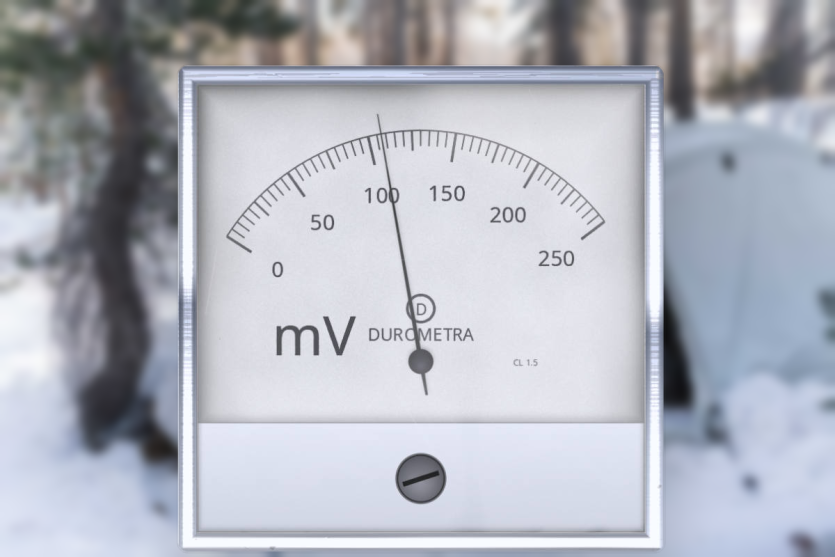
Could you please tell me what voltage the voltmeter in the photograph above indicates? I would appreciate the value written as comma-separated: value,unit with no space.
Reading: 107.5,mV
